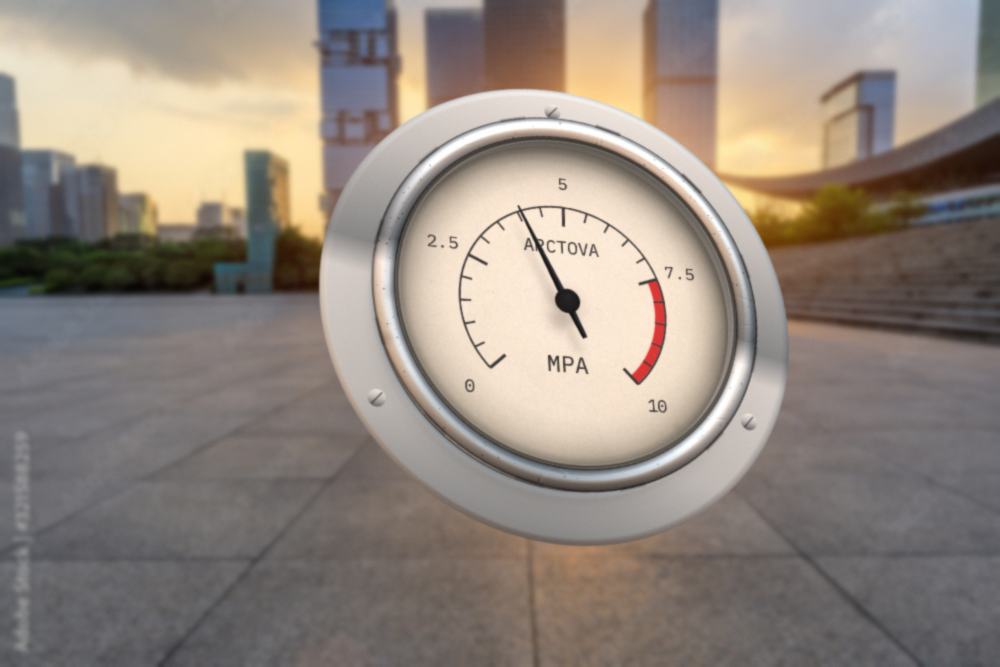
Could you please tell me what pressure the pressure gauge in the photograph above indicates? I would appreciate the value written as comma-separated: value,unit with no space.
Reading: 4,MPa
